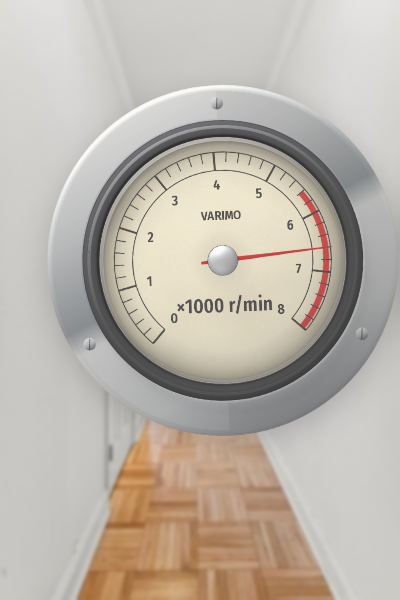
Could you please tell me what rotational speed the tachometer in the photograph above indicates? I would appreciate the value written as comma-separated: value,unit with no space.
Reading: 6600,rpm
